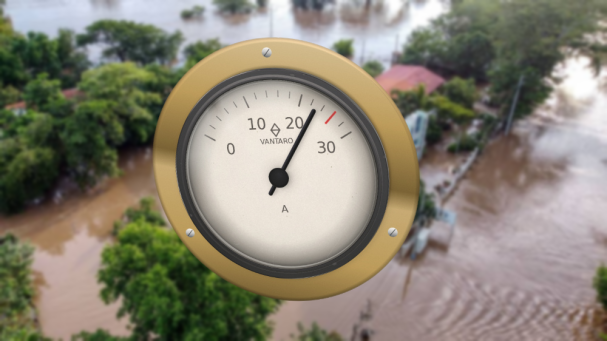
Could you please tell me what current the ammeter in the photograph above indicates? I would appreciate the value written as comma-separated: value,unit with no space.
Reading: 23,A
